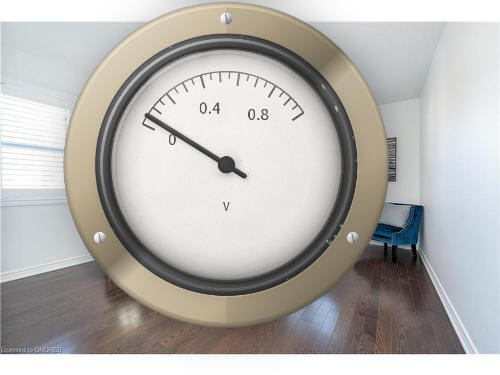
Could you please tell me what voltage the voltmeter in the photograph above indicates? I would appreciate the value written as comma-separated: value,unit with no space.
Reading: 0.05,V
